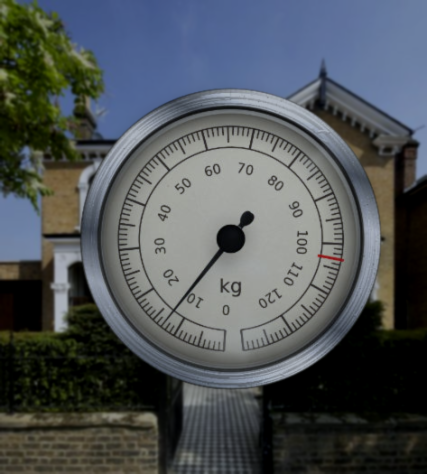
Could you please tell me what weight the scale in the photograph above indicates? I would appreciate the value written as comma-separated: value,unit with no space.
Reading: 13,kg
